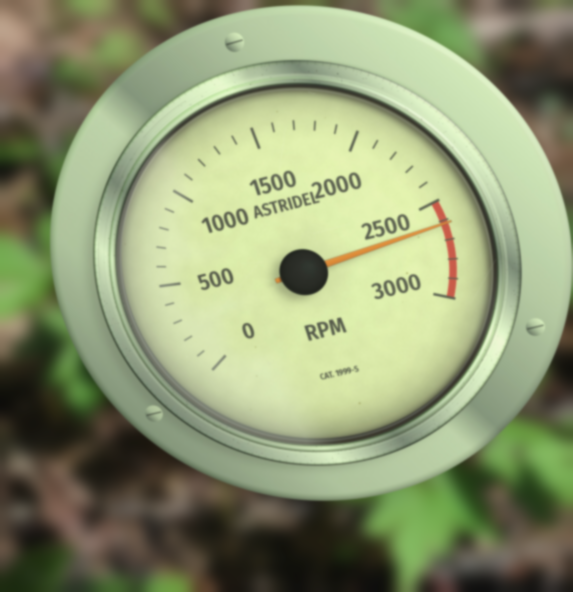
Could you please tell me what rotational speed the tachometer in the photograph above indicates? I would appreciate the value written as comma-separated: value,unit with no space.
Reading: 2600,rpm
